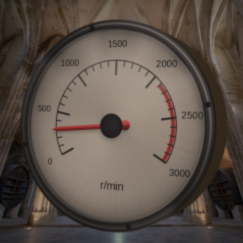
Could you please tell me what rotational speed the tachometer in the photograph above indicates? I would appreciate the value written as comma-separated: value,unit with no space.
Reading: 300,rpm
